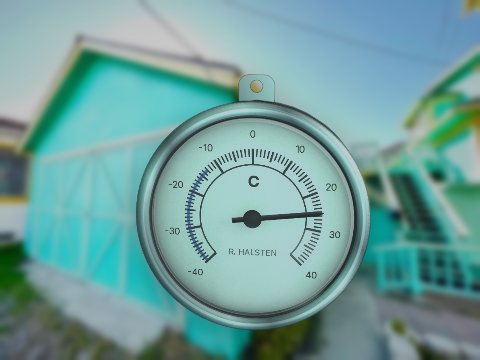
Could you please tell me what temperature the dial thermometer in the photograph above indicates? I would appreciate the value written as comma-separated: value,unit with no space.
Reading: 25,°C
